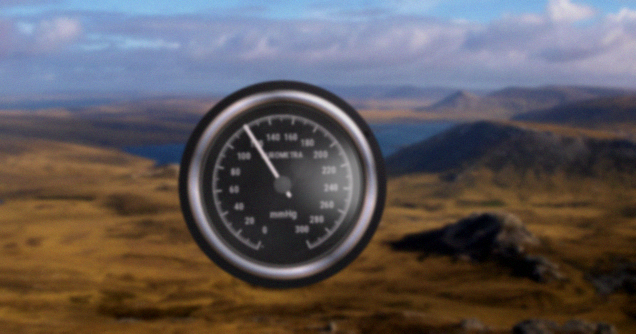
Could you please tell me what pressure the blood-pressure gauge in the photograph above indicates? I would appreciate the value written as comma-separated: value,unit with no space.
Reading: 120,mmHg
